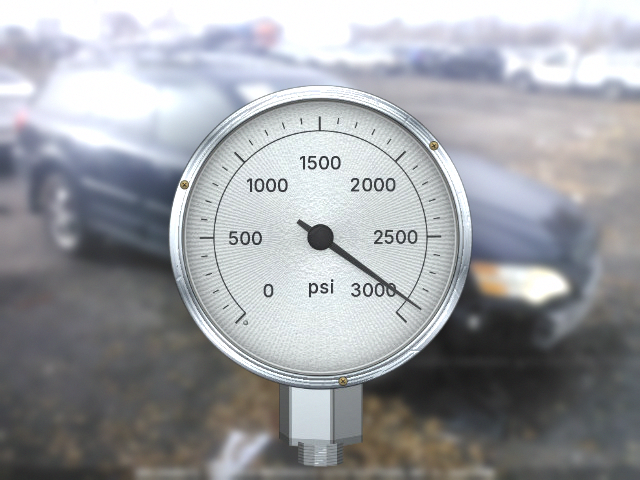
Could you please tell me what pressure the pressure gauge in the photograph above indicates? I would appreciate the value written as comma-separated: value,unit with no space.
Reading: 2900,psi
